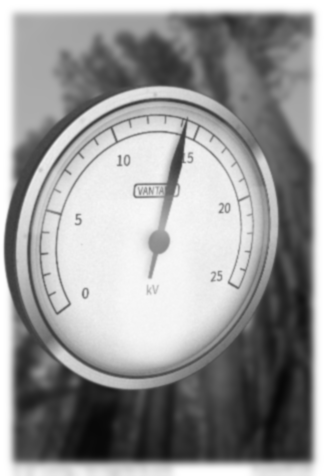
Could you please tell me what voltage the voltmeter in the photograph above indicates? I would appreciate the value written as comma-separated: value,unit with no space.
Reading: 14,kV
